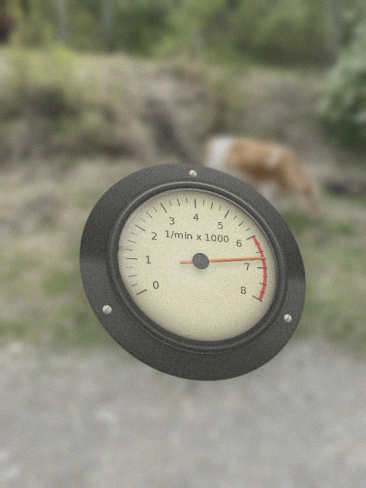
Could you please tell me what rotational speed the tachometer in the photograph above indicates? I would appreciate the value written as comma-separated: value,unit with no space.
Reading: 6750,rpm
